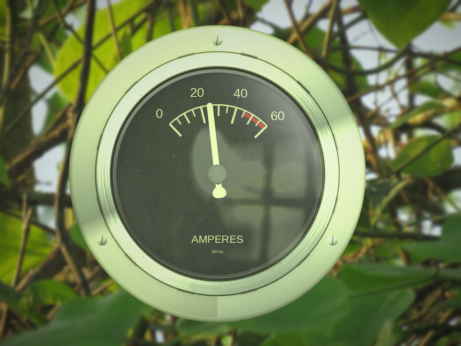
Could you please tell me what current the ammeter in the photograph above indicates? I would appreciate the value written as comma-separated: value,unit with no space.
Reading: 25,A
